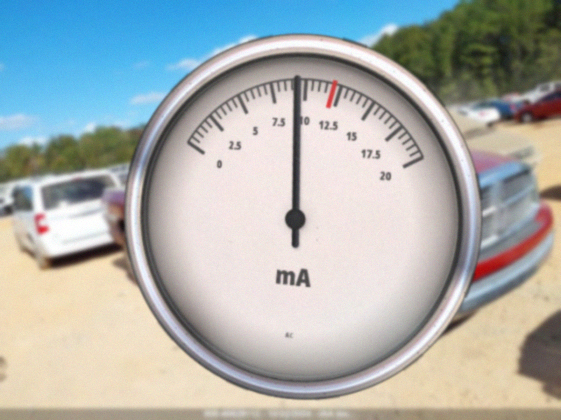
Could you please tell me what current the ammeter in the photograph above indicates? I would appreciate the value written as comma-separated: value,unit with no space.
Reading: 9.5,mA
